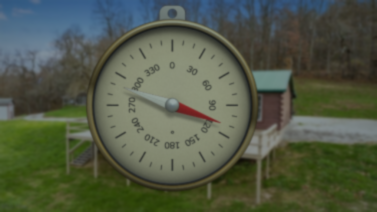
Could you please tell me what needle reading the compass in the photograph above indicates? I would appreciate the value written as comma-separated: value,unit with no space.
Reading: 110,°
